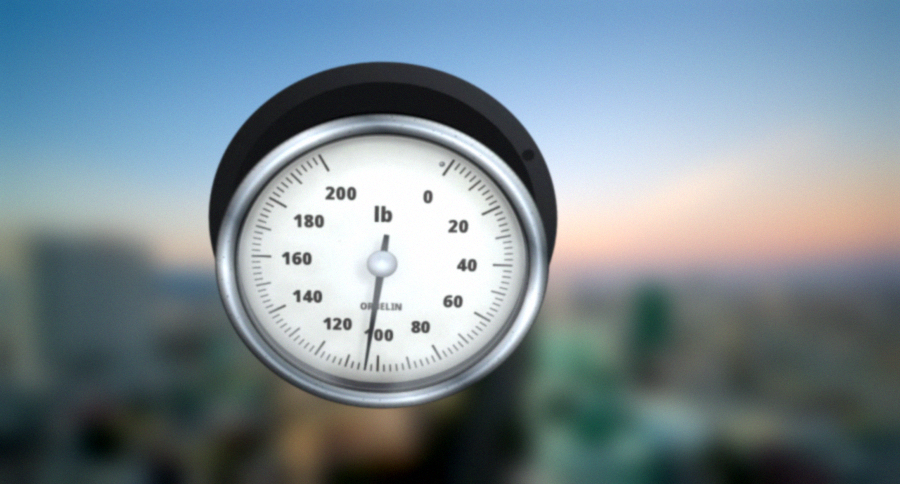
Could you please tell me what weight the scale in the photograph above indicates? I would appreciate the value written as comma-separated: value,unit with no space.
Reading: 104,lb
